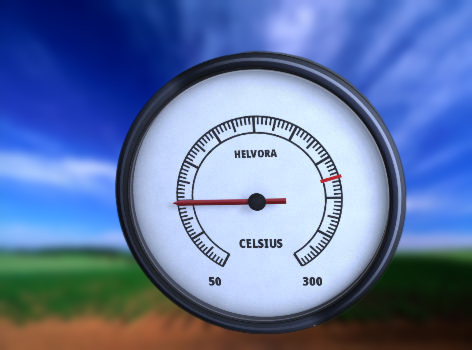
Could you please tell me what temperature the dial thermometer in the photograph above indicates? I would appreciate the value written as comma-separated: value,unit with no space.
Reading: 100,°C
